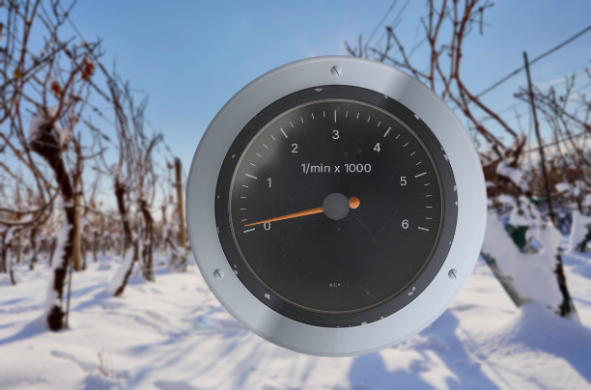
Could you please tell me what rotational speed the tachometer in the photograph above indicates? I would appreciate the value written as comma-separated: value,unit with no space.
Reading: 100,rpm
